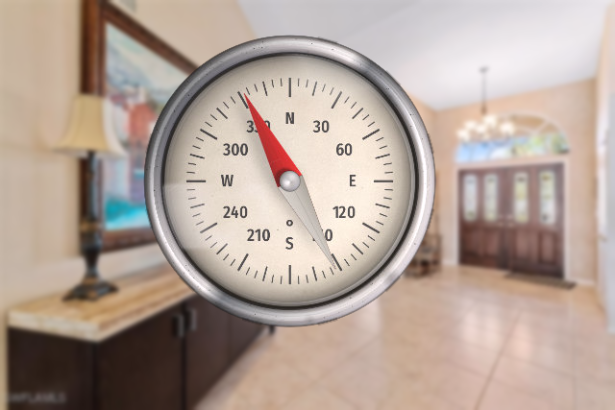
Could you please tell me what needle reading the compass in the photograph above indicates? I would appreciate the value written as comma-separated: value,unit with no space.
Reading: 332.5,°
